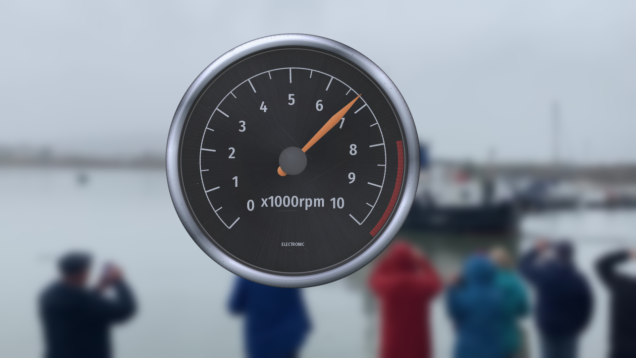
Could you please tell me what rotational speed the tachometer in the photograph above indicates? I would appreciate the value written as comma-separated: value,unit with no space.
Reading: 6750,rpm
